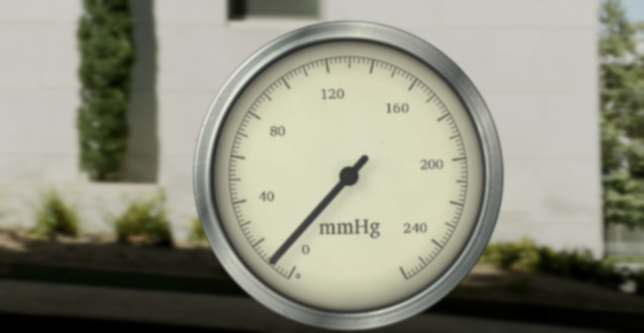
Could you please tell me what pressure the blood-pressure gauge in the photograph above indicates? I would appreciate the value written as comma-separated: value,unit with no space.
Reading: 10,mmHg
